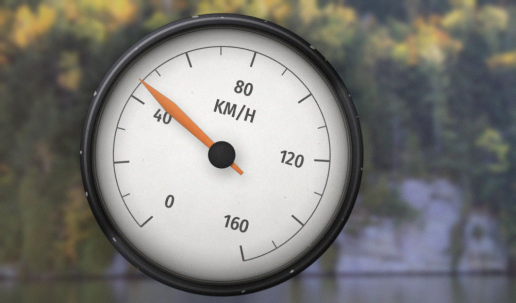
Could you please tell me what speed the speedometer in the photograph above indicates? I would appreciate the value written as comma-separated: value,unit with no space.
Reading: 45,km/h
